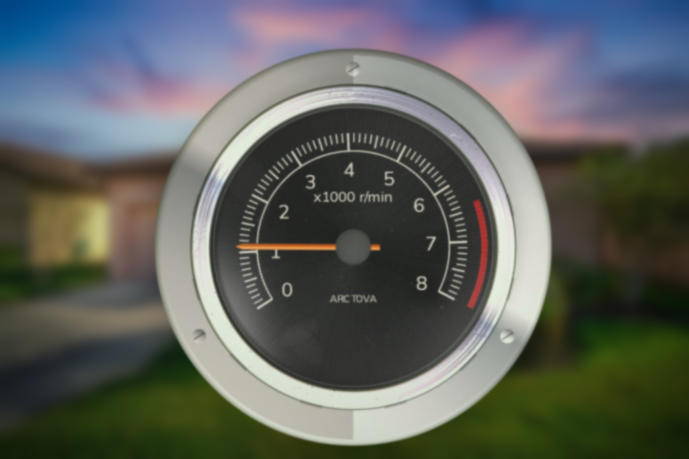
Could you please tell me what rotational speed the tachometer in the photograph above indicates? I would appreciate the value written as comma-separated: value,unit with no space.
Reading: 1100,rpm
